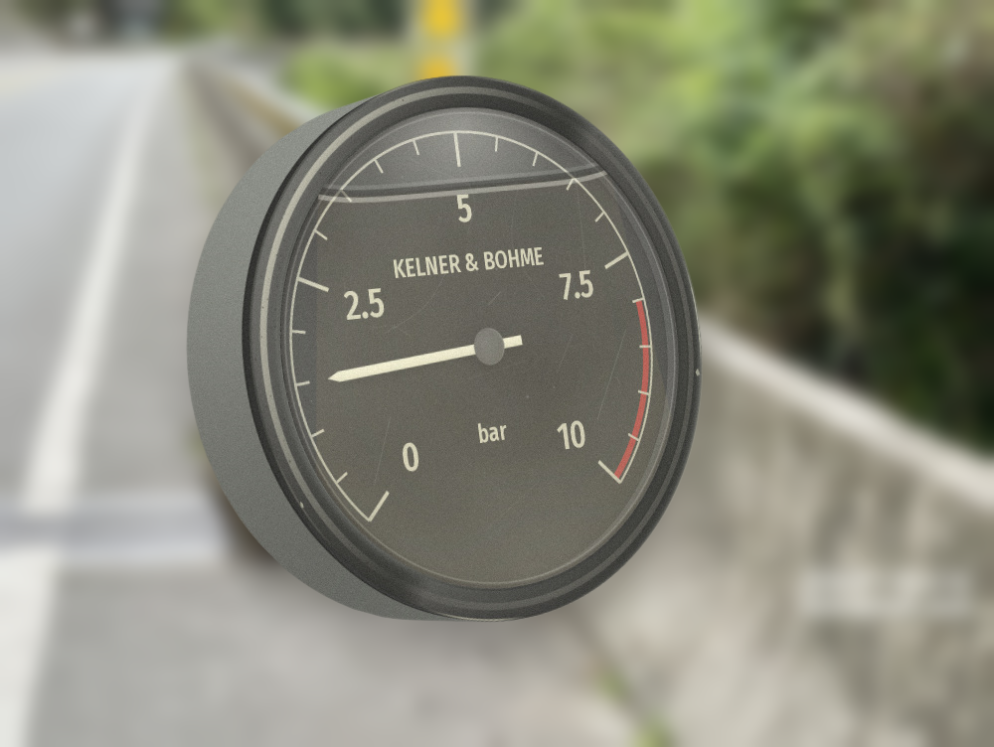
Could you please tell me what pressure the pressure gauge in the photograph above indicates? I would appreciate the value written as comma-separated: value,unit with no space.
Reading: 1.5,bar
